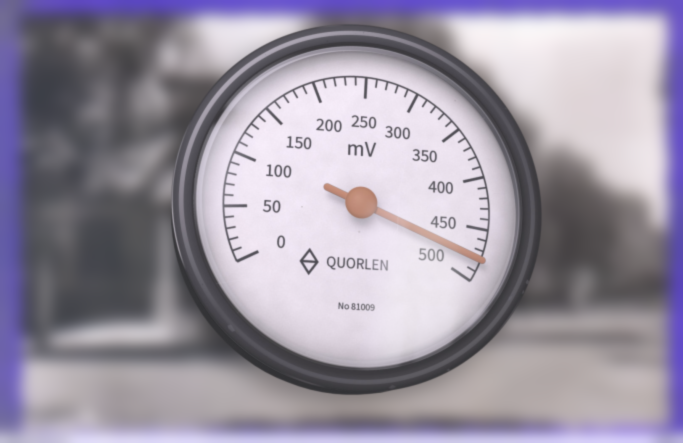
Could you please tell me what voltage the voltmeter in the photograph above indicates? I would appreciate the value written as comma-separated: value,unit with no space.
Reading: 480,mV
